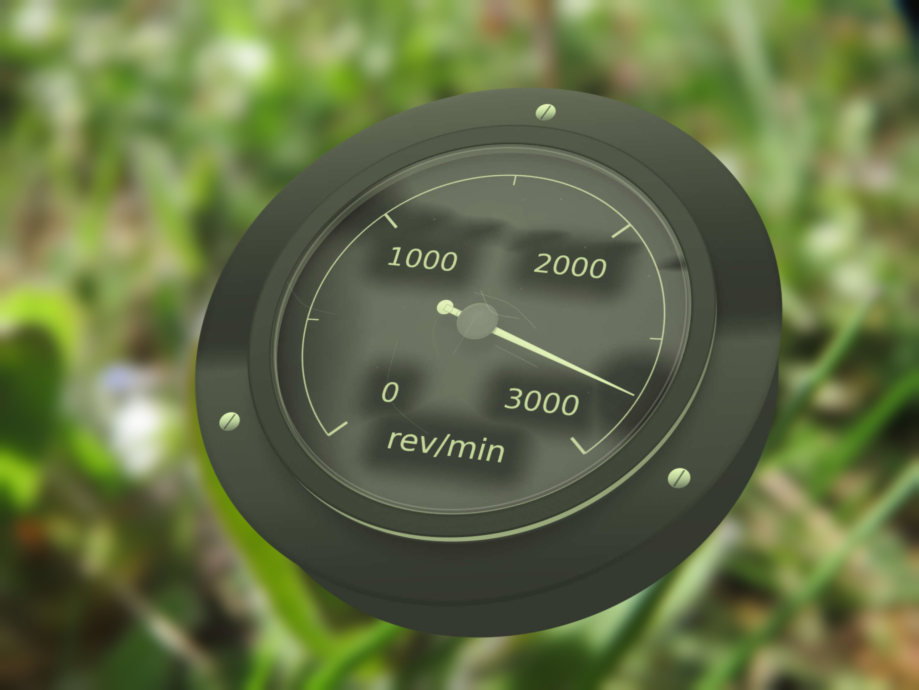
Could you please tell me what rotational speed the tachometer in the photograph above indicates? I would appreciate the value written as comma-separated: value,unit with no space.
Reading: 2750,rpm
